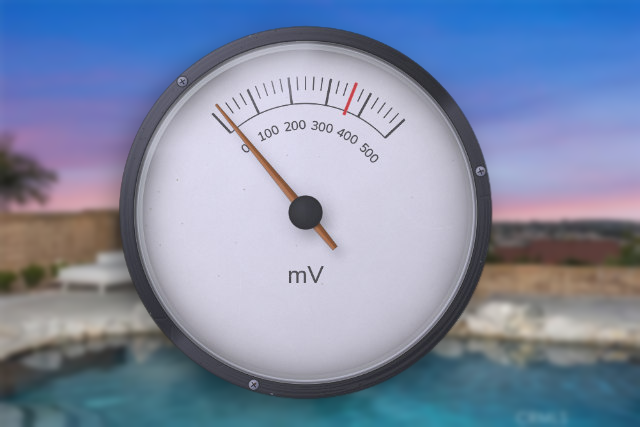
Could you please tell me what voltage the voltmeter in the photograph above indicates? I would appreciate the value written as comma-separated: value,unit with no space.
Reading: 20,mV
